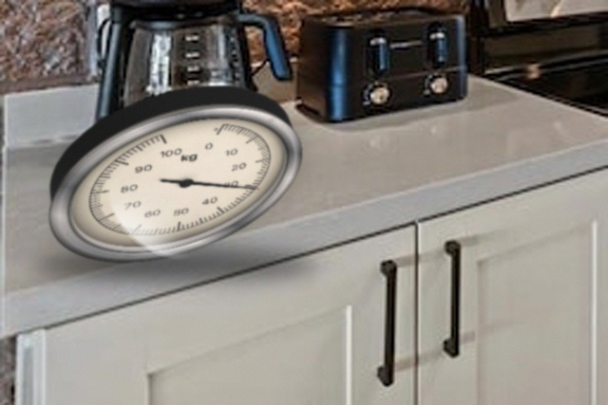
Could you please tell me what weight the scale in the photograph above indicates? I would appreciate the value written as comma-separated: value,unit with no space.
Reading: 30,kg
